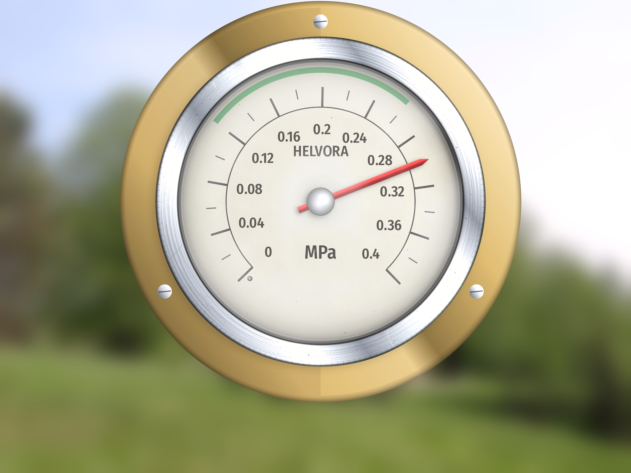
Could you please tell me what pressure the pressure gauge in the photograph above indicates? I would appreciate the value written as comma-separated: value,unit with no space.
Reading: 0.3,MPa
